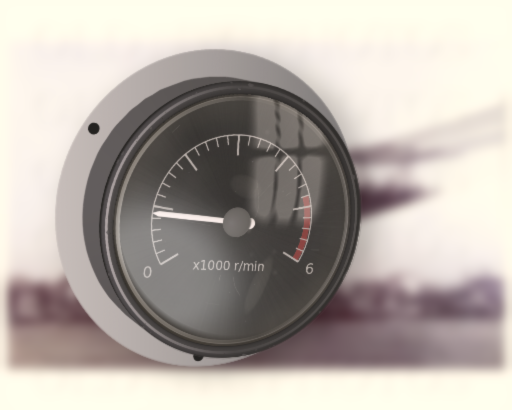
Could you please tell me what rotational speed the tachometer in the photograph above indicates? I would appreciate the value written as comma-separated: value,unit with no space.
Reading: 900,rpm
